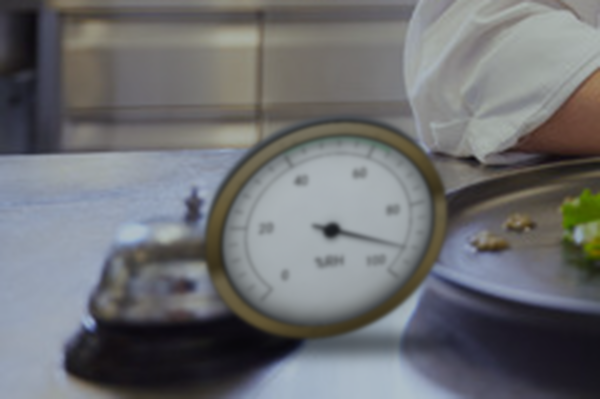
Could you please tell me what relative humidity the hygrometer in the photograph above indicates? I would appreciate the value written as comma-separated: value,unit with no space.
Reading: 92,%
